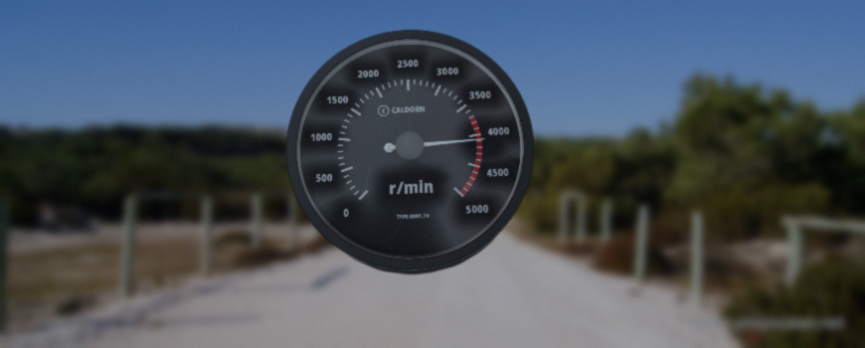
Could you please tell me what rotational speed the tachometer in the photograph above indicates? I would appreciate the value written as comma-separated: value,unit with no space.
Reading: 4100,rpm
